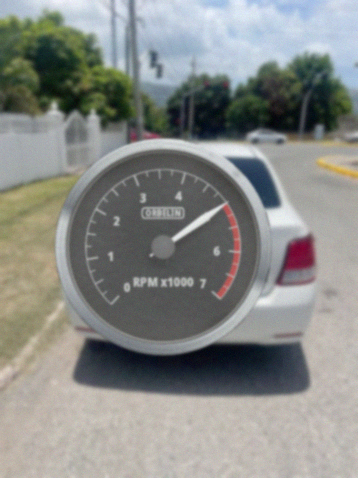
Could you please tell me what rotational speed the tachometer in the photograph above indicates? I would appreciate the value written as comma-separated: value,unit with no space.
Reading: 5000,rpm
